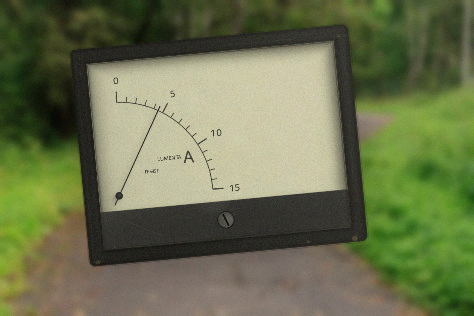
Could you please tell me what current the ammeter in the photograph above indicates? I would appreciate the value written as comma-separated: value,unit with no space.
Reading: 4.5,A
